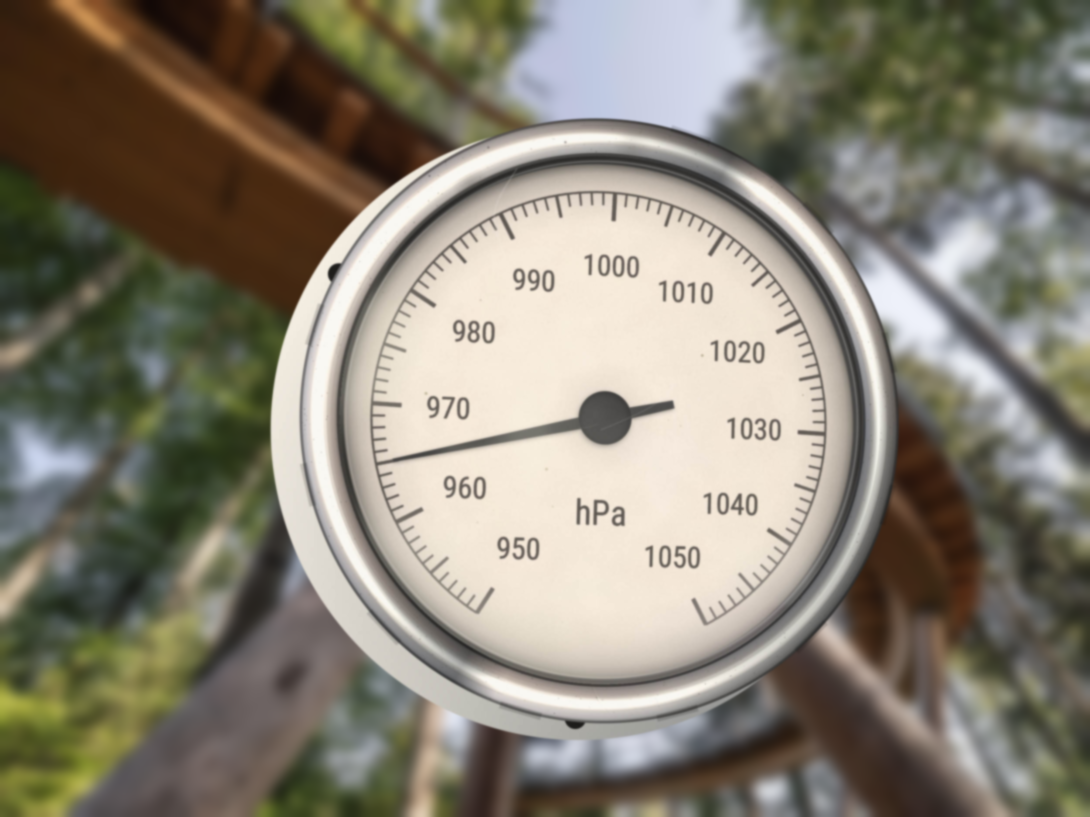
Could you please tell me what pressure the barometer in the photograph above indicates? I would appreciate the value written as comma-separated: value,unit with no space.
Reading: 965,hPa
